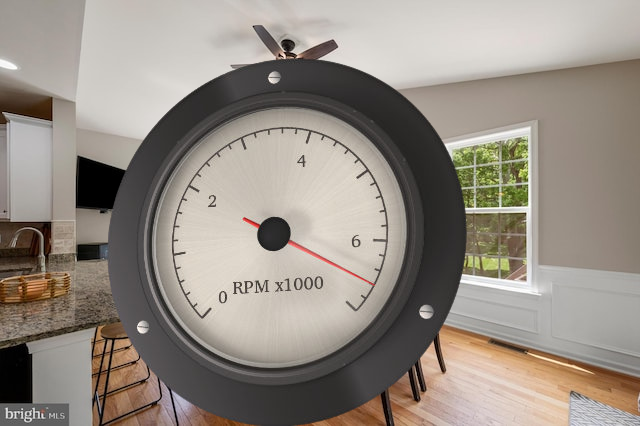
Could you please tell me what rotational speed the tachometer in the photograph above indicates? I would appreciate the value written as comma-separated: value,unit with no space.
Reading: 6600,rpm
